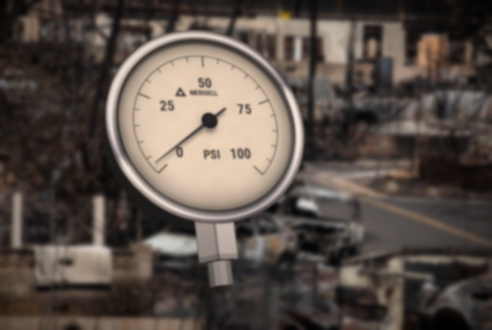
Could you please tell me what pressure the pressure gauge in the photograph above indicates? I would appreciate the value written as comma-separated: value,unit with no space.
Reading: 2.5,psi
